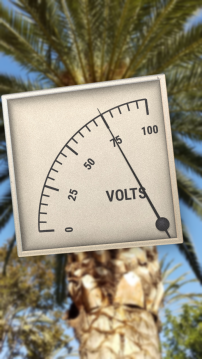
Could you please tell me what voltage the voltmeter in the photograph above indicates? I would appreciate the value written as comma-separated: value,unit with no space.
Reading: 75,V
